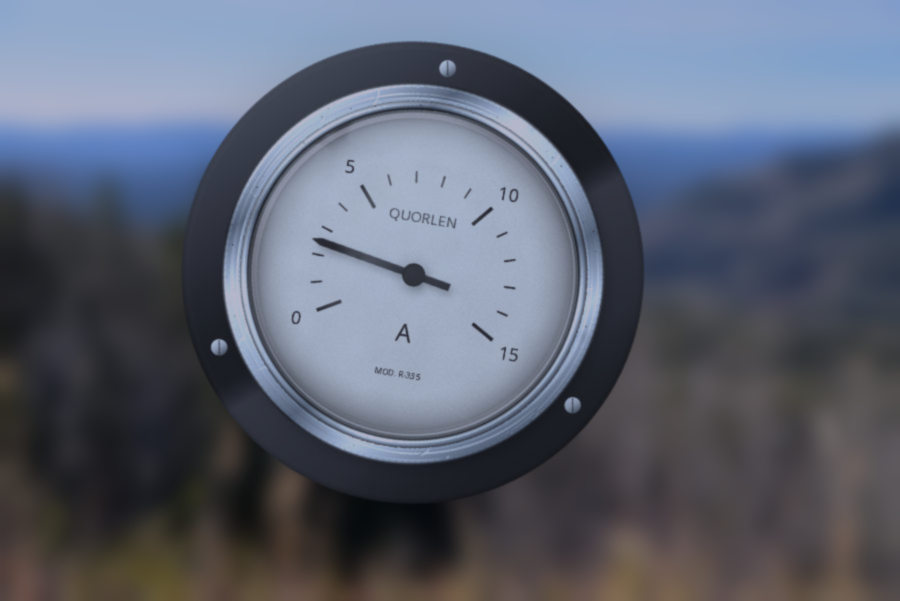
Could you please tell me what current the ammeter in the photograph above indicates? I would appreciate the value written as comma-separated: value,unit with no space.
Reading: 2.5,A
